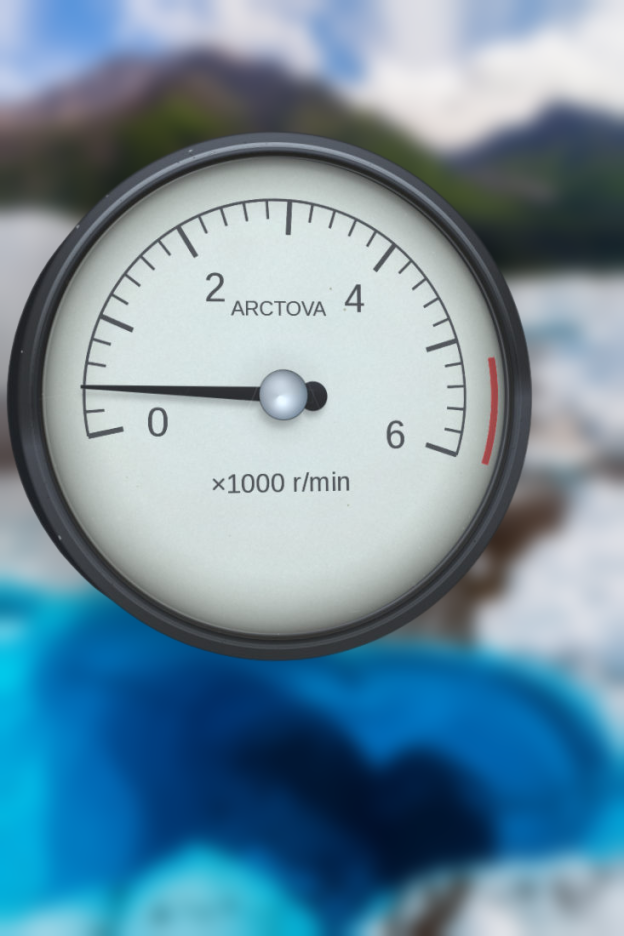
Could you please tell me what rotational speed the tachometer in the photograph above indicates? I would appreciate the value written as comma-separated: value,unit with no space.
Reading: 400,rpm
